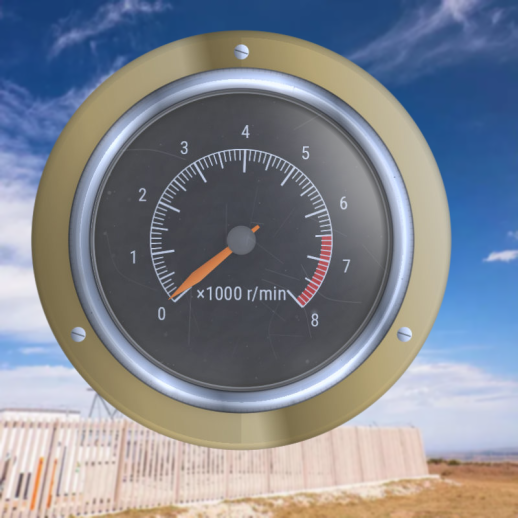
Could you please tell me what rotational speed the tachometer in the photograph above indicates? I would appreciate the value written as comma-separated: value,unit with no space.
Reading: 100,rpm
